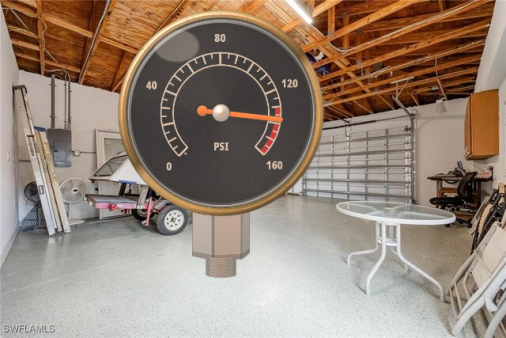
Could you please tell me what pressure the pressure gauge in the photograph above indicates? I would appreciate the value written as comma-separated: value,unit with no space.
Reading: 137.5,psi
